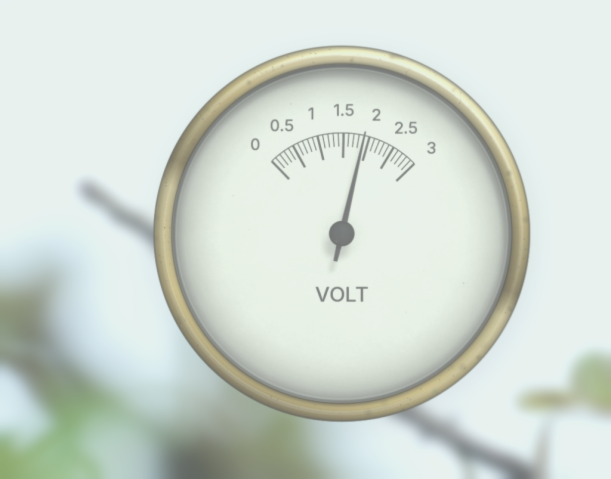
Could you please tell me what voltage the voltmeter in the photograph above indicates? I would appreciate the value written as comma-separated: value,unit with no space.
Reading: 1.9,V
